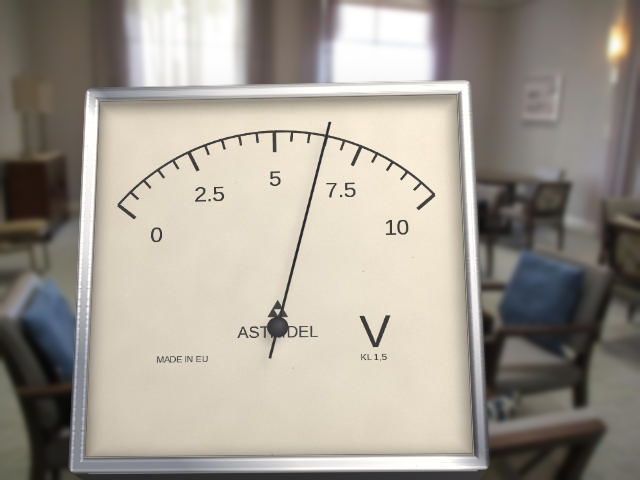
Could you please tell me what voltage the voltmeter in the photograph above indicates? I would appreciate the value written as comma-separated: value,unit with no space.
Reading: 6.5,V
